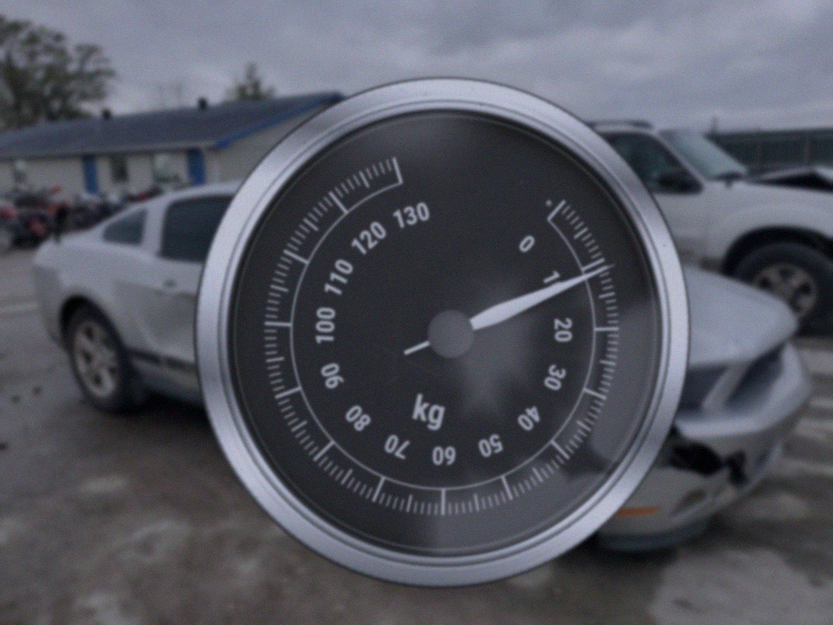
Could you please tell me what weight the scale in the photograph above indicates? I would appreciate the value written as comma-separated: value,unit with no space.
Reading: 11,kg
